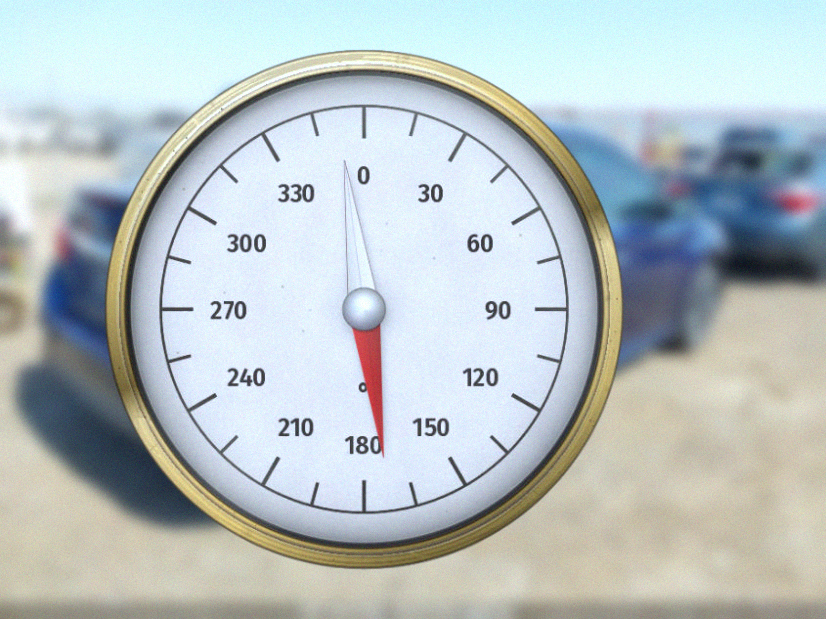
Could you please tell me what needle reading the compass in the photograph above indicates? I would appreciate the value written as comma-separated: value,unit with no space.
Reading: 172.5,°
